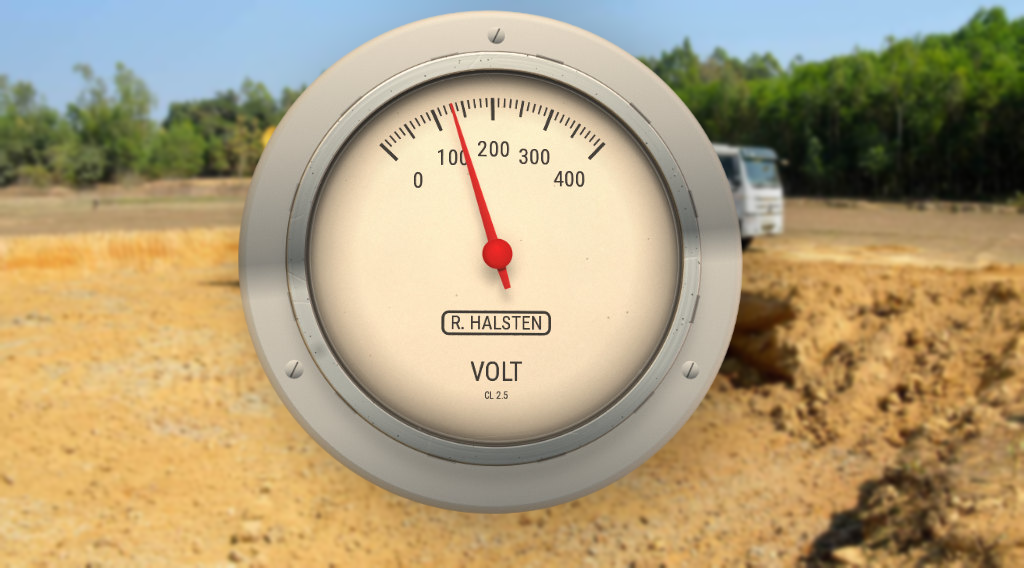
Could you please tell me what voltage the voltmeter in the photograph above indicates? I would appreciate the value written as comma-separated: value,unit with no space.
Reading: 130,V
